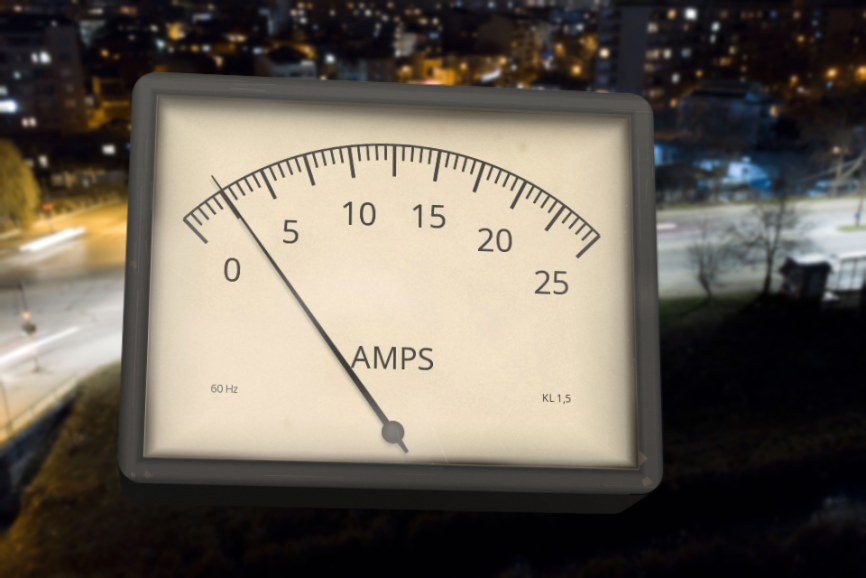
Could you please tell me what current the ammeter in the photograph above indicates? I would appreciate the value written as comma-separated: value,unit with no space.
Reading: 2.5,A
